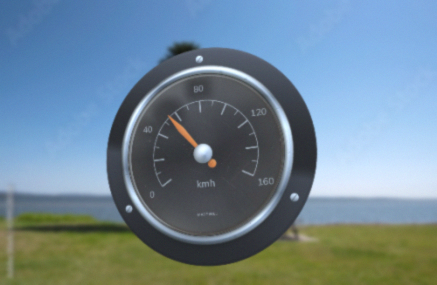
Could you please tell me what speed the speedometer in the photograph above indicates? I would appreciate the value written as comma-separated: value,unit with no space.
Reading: 55,km/h
